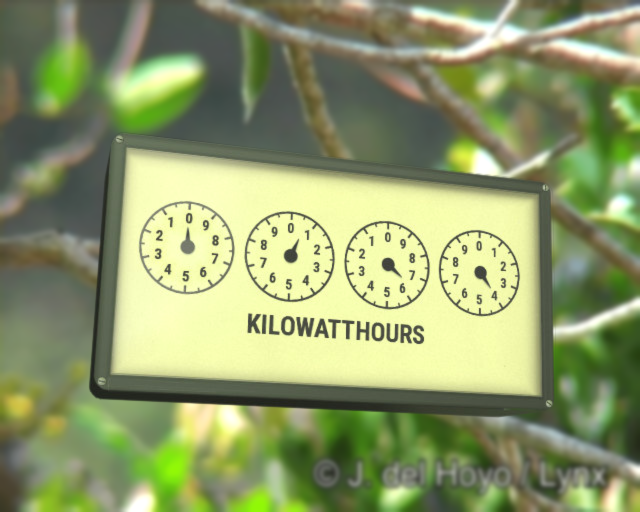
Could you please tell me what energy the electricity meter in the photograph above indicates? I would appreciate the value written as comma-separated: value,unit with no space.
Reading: 64,kWh
